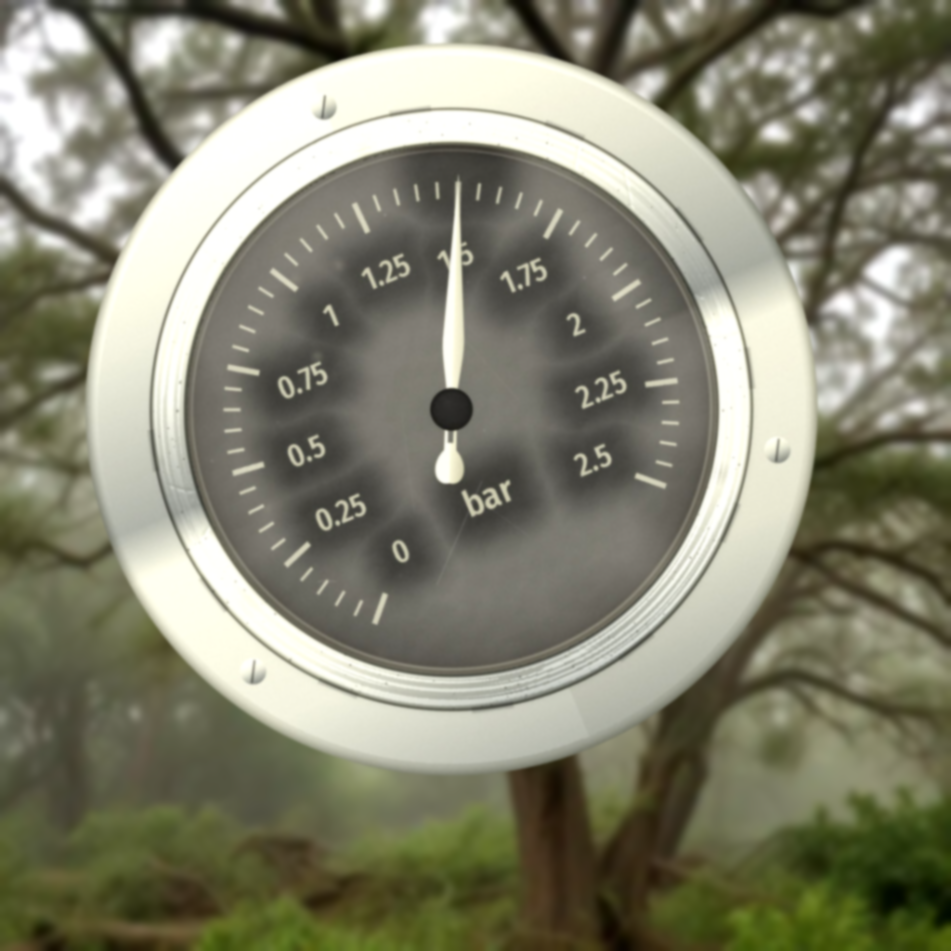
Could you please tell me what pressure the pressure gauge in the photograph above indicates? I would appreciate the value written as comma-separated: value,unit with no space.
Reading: 1.5,bar
